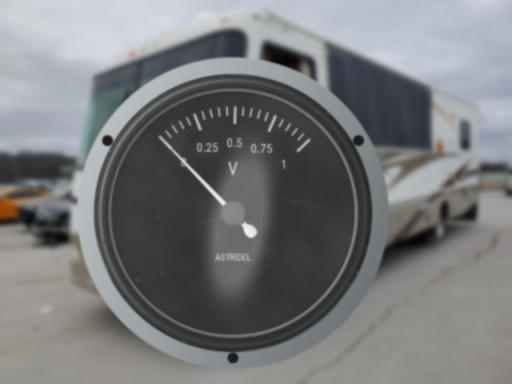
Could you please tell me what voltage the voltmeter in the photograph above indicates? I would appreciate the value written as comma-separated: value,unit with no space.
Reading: 0,V
